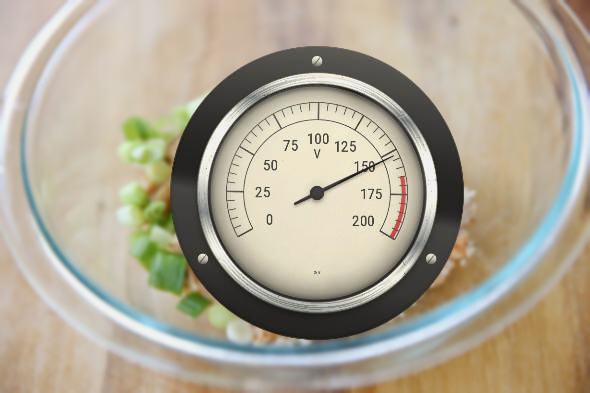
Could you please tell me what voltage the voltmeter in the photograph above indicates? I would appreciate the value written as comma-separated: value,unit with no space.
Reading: 152.5,V
